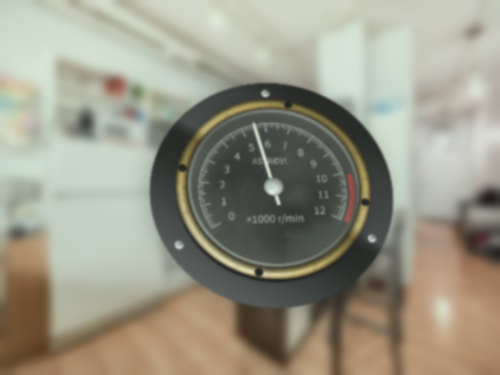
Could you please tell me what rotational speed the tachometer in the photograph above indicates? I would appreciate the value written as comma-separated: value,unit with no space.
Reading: 5500,rpm
